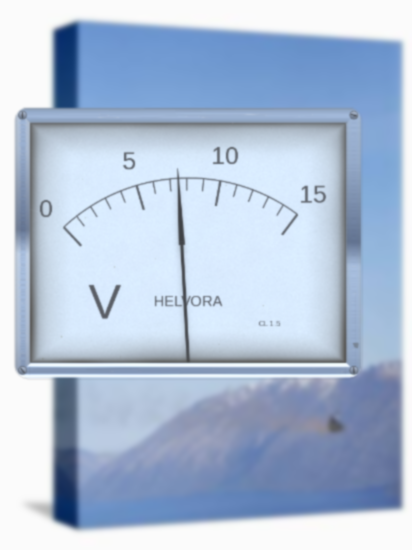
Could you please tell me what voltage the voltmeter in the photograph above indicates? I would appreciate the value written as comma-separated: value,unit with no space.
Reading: 7.5,V
